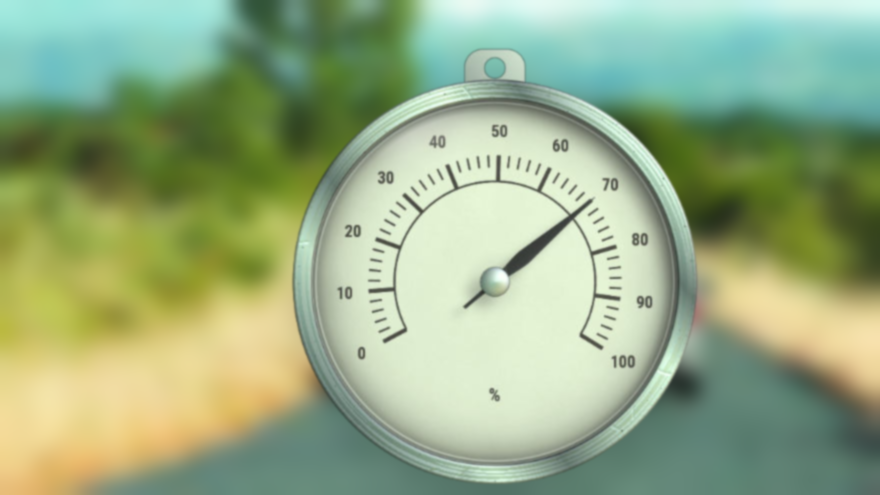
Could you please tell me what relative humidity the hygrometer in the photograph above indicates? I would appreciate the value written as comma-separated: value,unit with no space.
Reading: 70,%
